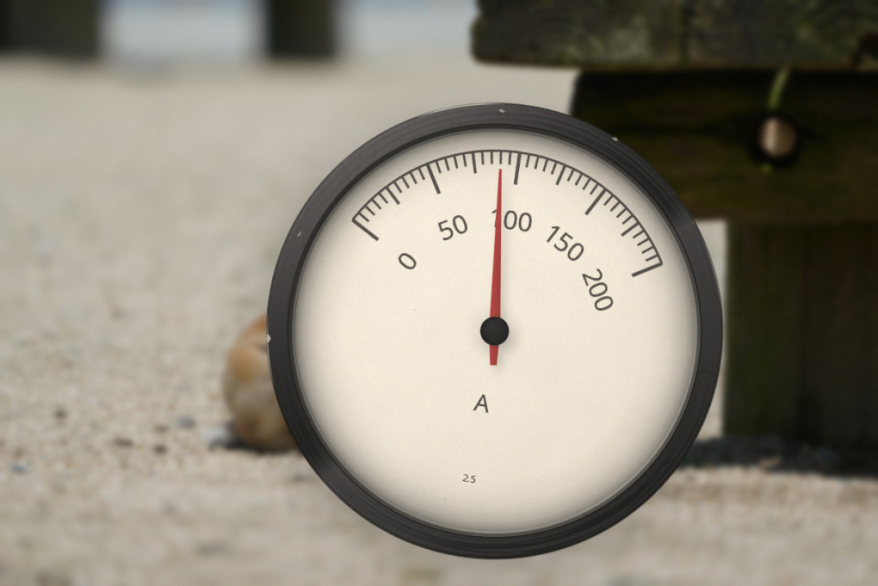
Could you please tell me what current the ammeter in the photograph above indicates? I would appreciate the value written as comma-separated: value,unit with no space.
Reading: 90,A
